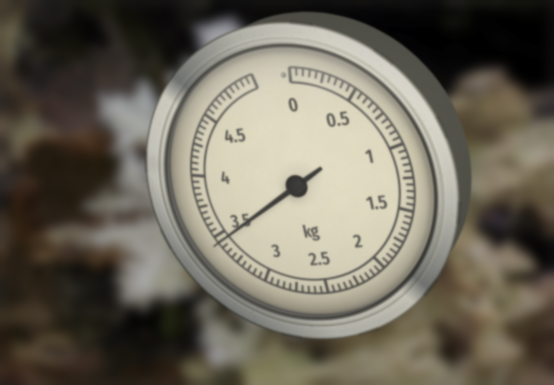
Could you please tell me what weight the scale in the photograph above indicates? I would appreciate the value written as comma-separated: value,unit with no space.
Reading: 3.45,kg
